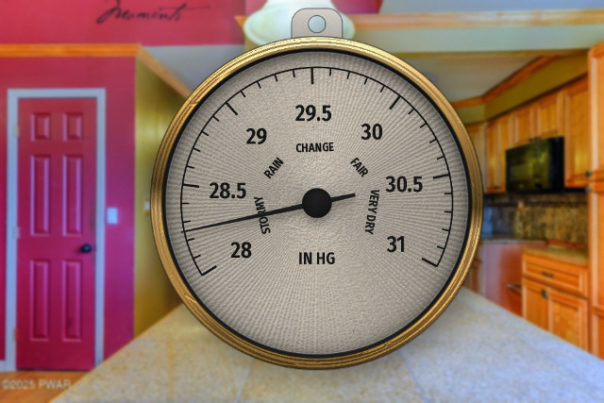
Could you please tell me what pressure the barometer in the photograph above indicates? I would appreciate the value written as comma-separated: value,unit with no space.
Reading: 28.25,inHg
